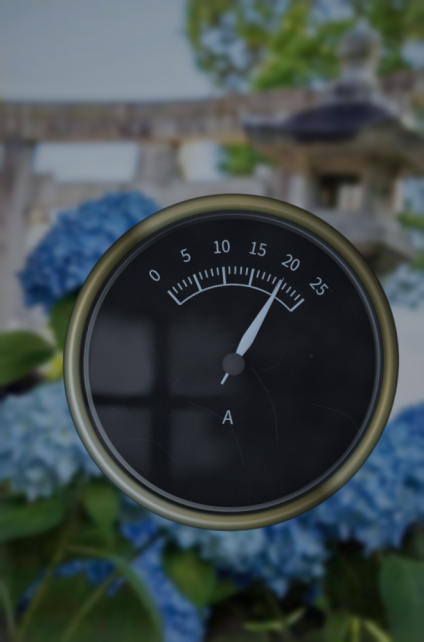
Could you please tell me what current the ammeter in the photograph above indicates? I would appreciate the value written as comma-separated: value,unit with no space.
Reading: 20,A
